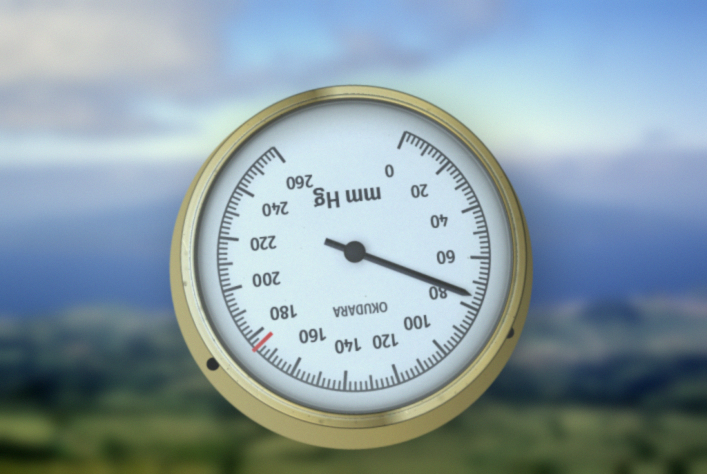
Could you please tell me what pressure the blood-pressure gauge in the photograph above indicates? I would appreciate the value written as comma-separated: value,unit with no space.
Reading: 76,mmHg
